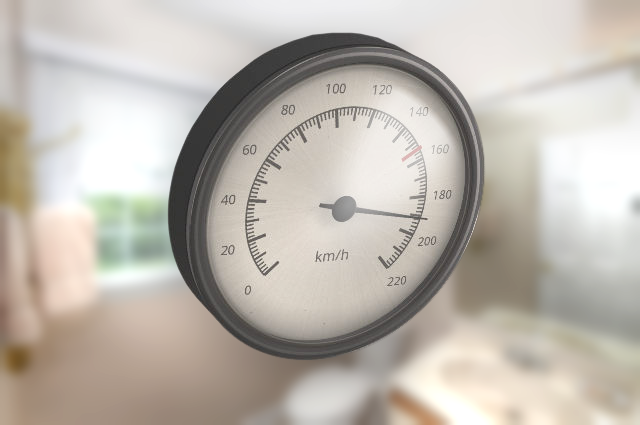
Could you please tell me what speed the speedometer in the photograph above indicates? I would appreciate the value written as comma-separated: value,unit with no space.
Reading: 190,km/h
